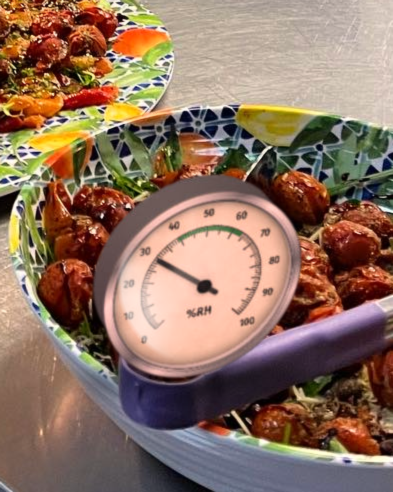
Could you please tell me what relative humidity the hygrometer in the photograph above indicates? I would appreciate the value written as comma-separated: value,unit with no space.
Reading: 30,%
